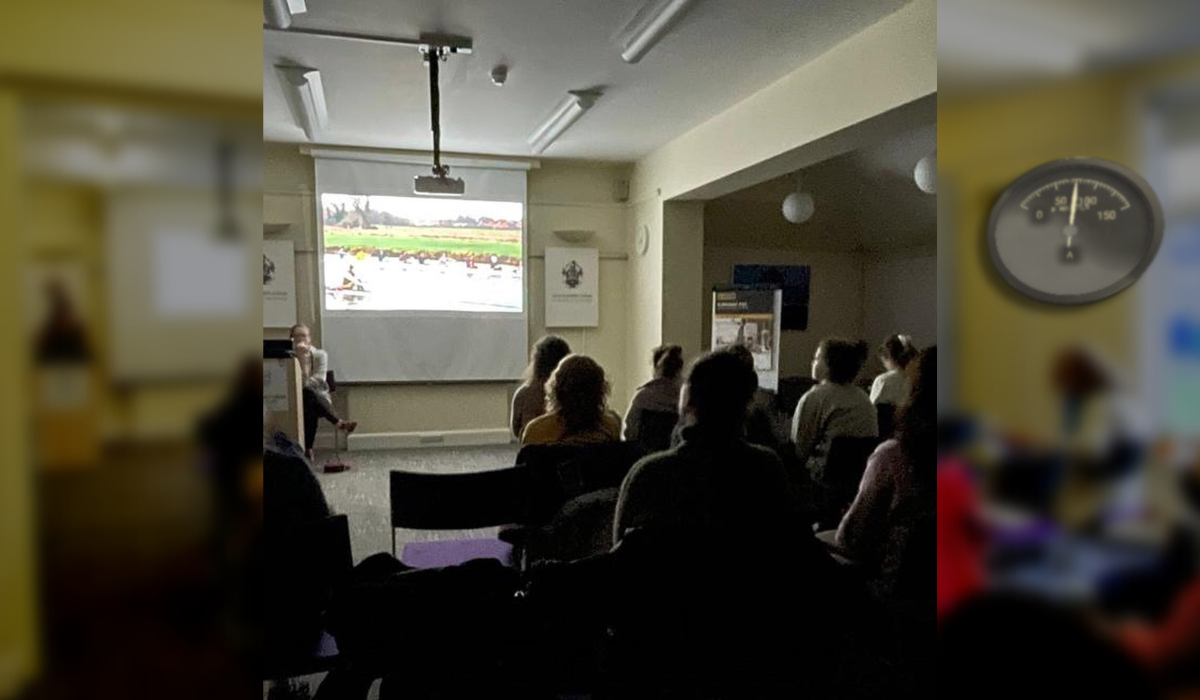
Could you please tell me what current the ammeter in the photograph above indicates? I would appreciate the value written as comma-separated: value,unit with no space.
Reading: 75,A
